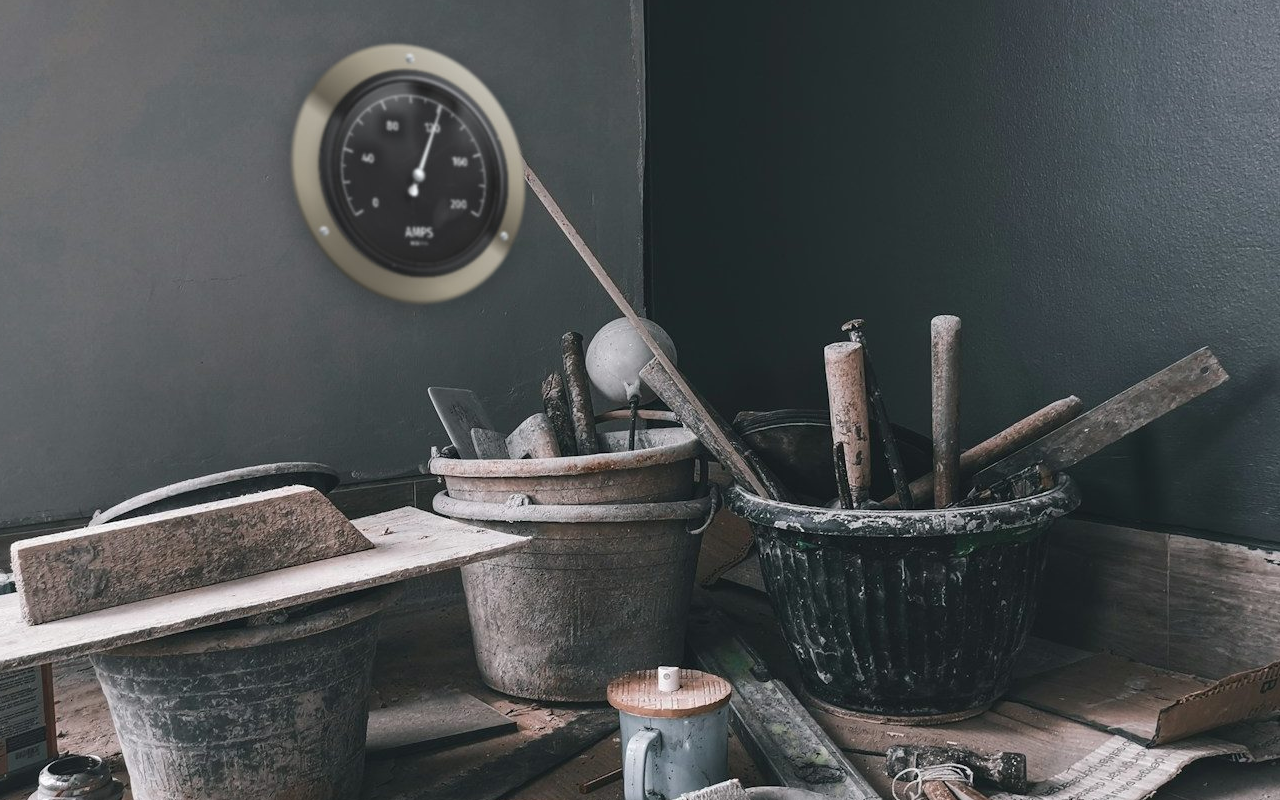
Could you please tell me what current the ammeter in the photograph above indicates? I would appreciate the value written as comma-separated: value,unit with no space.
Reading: 120,A
